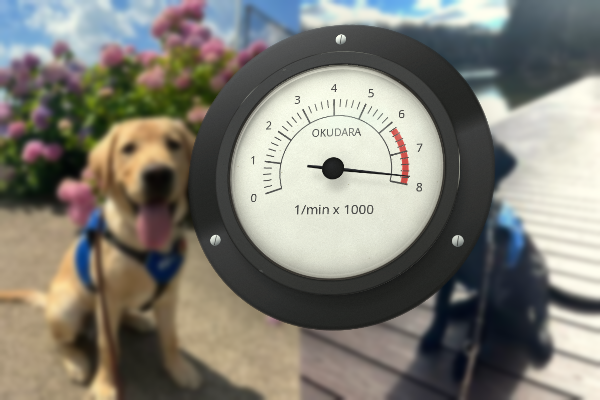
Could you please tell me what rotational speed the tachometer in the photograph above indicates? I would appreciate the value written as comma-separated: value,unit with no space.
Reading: 7800,rpm
